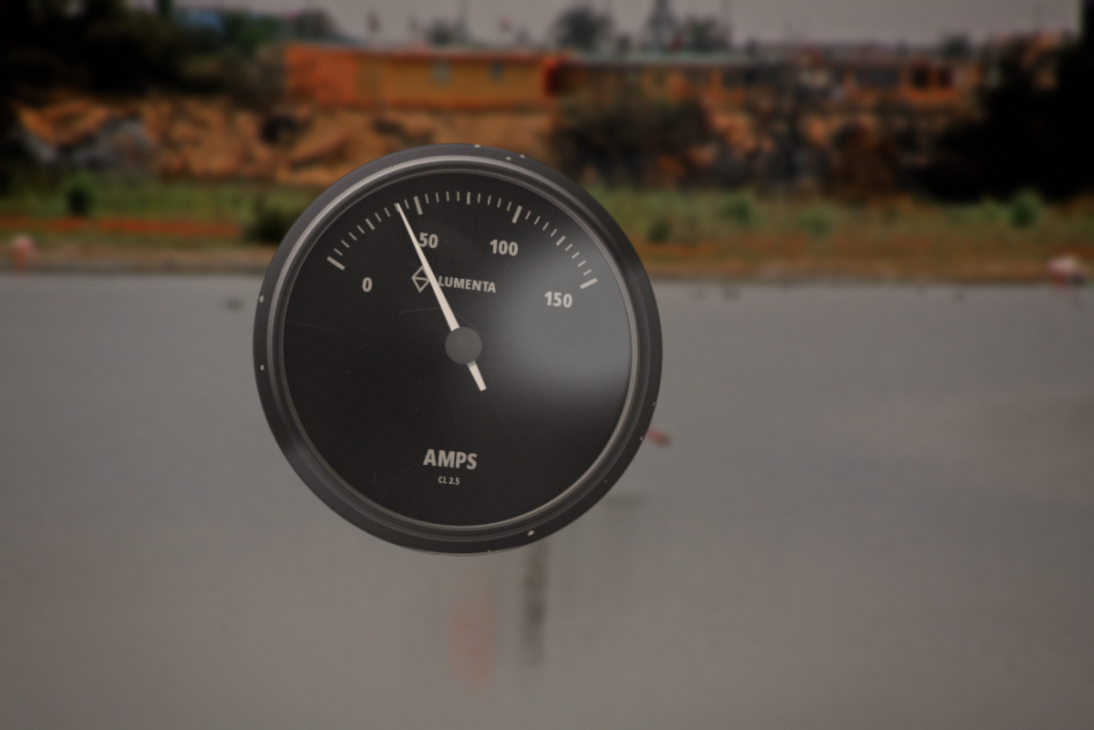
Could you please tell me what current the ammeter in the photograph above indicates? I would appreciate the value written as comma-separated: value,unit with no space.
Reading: 40,A
